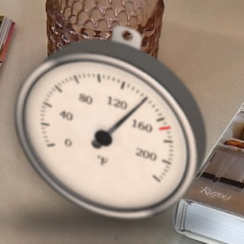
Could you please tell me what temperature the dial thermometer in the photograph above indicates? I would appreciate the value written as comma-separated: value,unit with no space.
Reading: 140,°F
